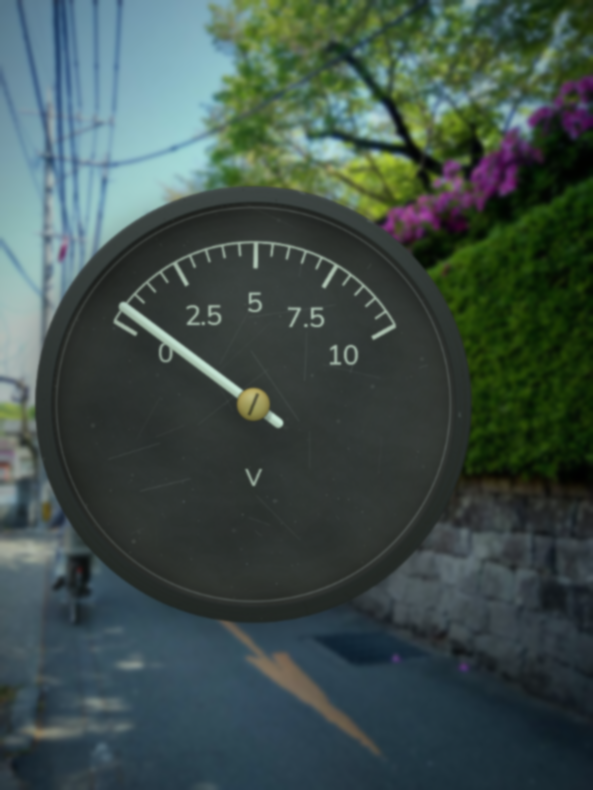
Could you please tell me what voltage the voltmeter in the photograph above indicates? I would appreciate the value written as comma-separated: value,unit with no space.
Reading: 0.5,V
